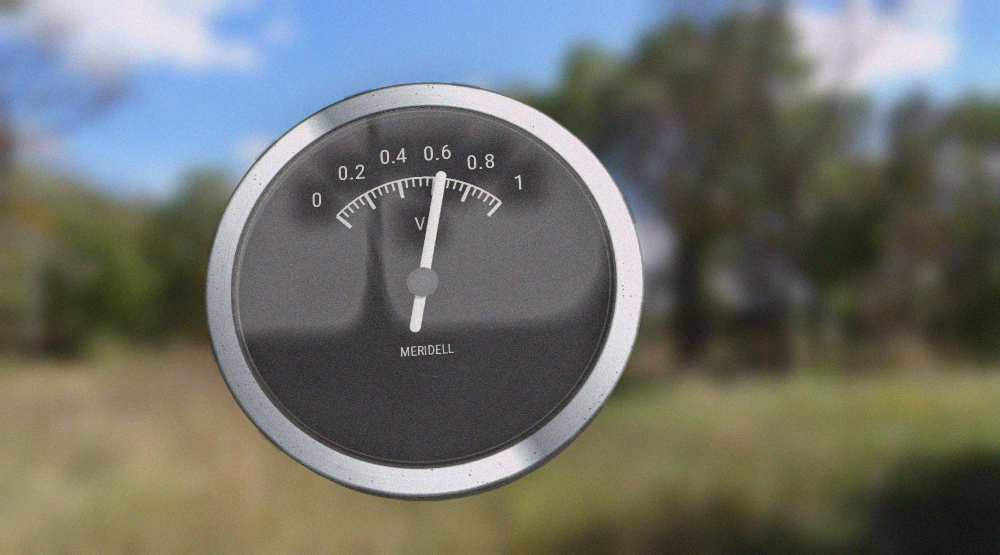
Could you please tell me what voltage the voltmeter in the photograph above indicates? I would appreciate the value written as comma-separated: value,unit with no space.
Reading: 0.64,V
